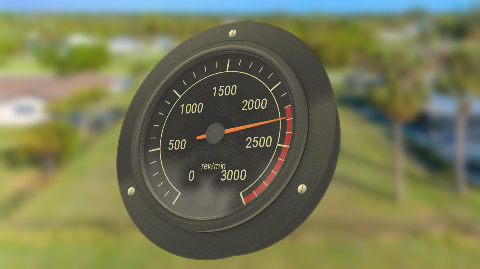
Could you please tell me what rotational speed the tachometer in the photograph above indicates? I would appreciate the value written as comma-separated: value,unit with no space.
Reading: 2300,rpm
